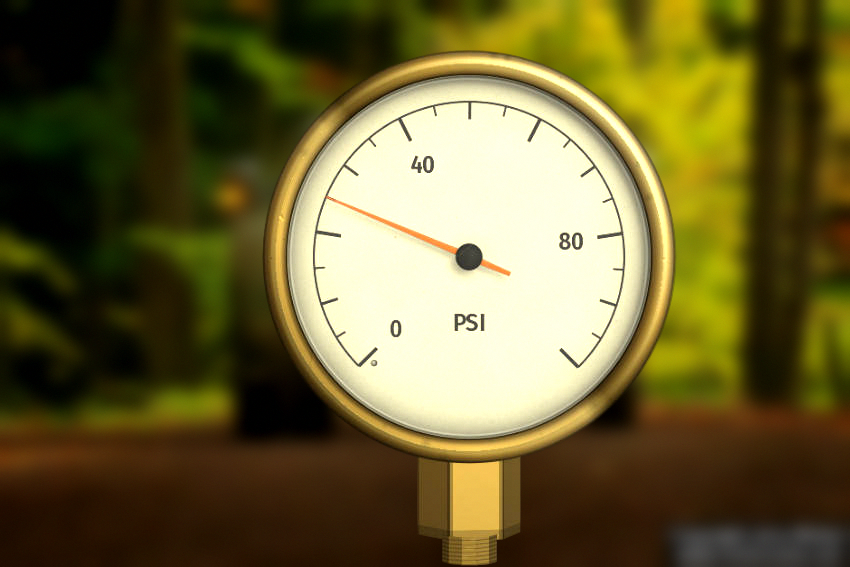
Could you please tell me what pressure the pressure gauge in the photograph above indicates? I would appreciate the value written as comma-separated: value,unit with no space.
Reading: 25,psi
